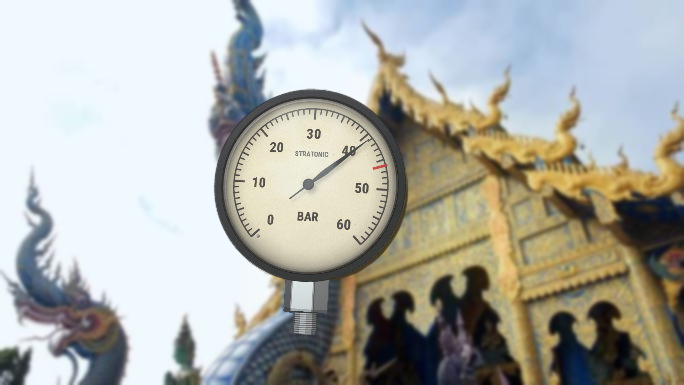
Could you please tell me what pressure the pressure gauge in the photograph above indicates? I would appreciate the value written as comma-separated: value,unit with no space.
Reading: 41,bar
